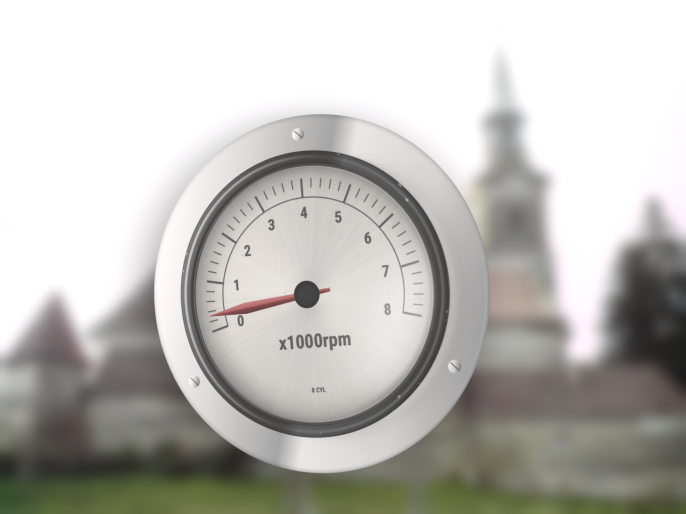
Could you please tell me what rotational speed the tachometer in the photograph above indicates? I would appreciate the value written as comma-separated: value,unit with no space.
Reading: 300,rpm
